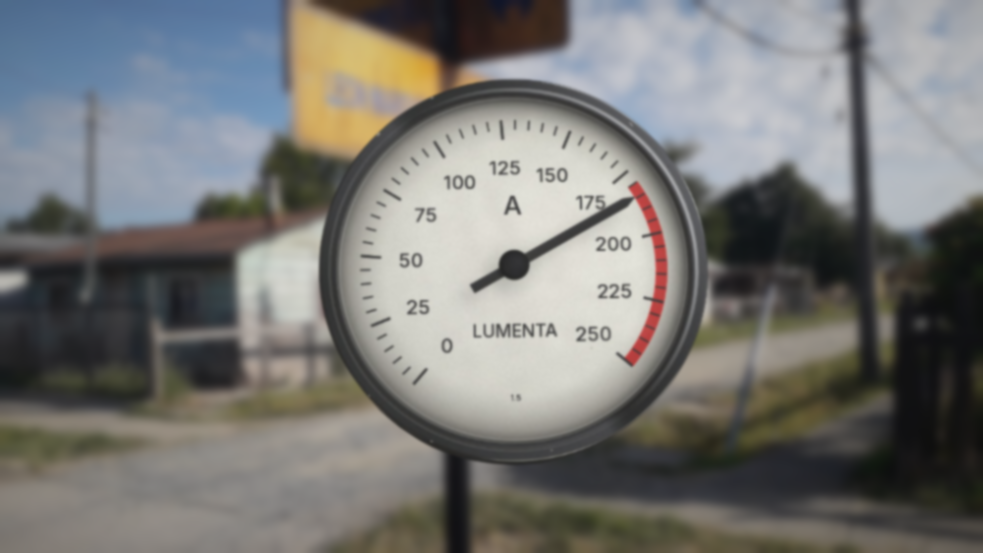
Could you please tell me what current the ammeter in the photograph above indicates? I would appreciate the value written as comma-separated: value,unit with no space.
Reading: 185,A
